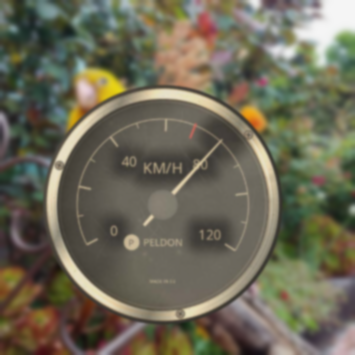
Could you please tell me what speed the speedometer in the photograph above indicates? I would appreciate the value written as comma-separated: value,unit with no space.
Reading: 80,km/h
